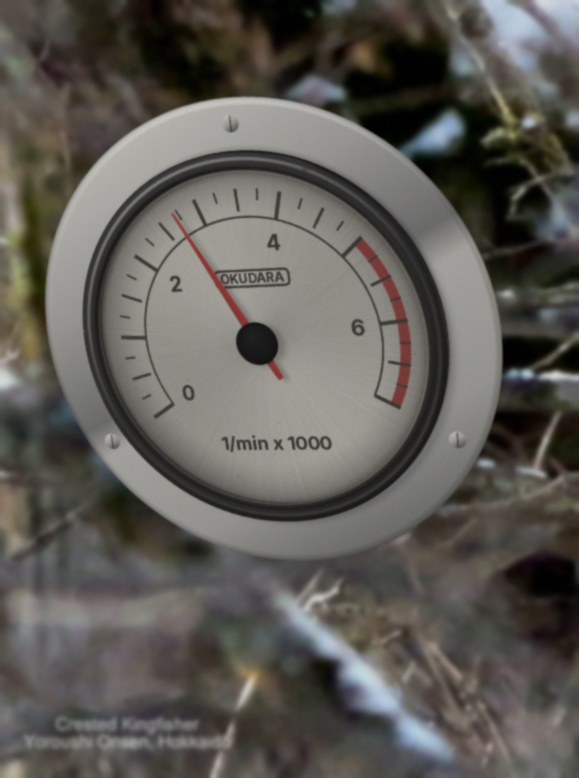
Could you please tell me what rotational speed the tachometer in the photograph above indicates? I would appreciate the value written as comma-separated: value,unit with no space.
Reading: 2750,rpm
